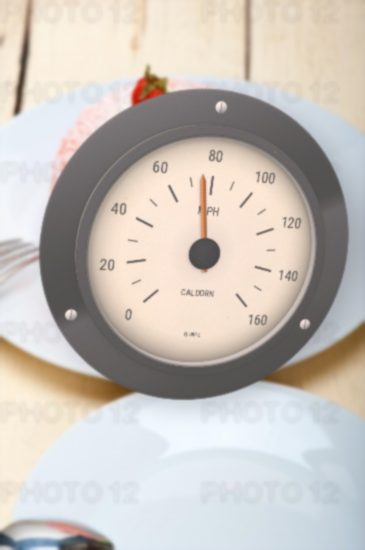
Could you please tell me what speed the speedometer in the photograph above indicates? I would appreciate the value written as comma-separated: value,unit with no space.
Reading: 75,mph
